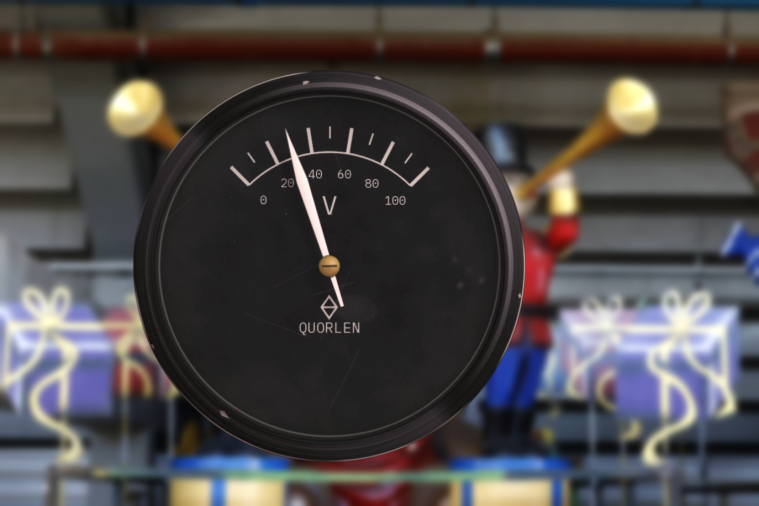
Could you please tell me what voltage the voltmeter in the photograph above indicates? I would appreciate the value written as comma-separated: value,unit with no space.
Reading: 30,V
